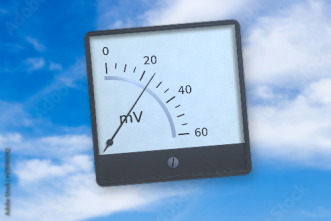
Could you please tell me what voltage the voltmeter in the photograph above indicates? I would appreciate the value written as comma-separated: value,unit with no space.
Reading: 25,mV
